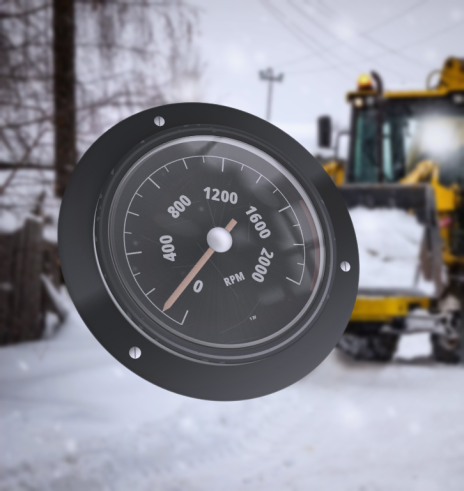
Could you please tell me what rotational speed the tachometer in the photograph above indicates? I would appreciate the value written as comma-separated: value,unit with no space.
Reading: 100,rpm
